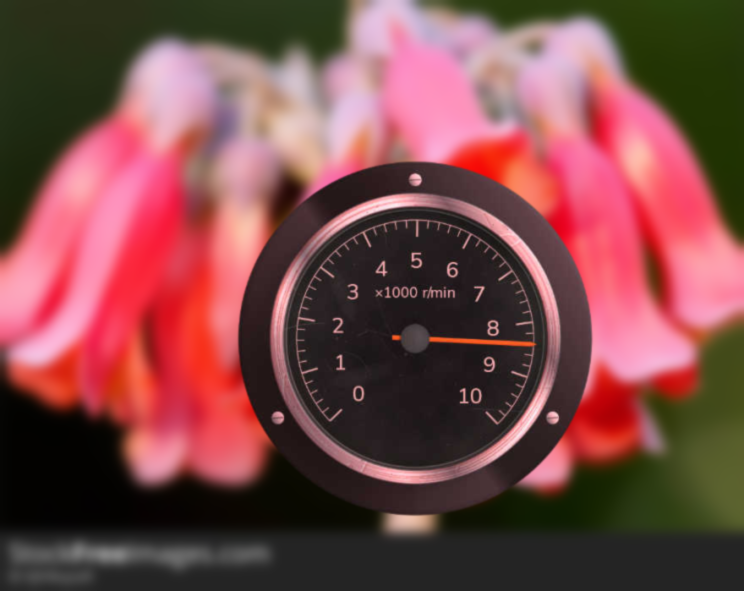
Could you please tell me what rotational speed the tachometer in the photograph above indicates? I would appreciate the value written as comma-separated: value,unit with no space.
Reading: 8400,rpm
